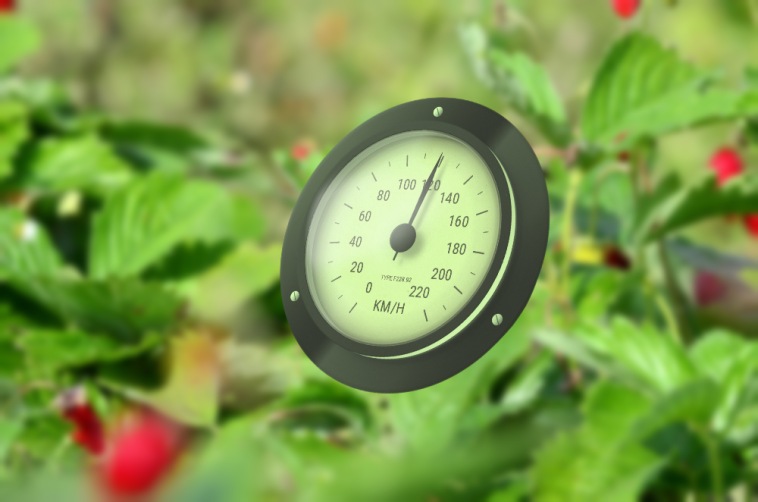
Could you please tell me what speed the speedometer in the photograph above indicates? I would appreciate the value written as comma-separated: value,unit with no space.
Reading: 120,km/h
